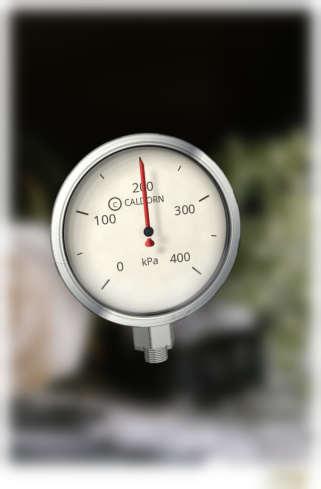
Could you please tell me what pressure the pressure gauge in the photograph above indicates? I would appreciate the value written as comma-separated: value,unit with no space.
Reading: 200,kPa
